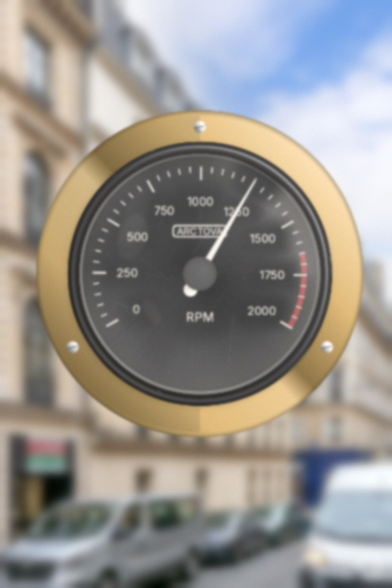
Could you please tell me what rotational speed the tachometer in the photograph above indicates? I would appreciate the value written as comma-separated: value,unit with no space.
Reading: 1250,rpm
